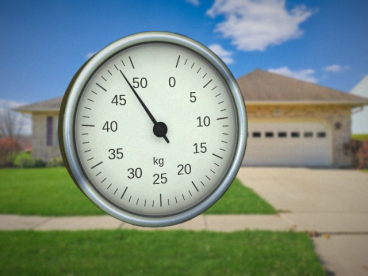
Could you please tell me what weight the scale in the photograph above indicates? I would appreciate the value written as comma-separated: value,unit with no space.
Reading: 48,kg
